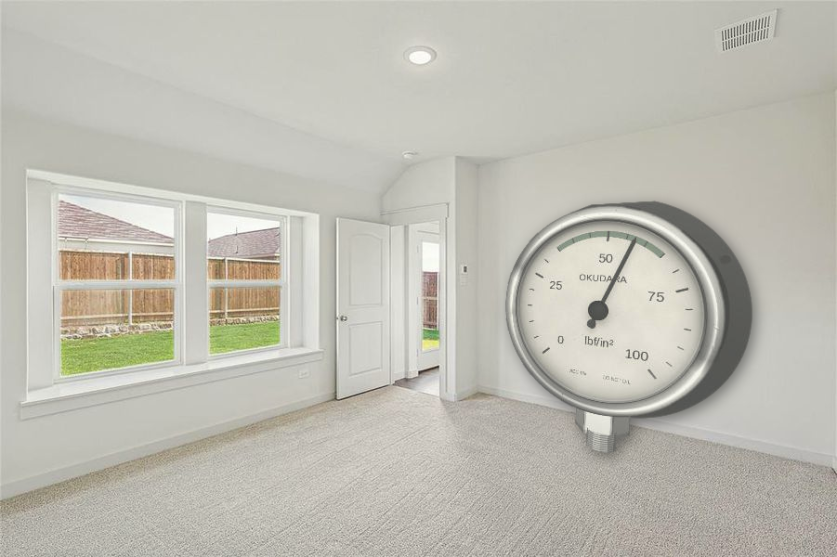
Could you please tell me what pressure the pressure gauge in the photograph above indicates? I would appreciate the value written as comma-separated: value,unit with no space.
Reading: 57.5,psi
